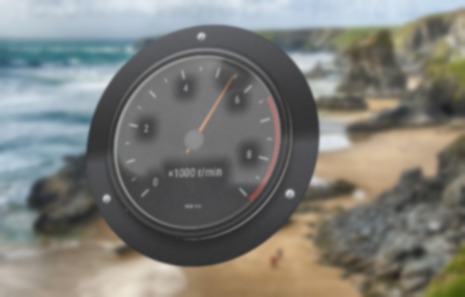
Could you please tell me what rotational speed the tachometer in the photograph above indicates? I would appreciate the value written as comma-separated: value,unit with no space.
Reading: 5500,rpm
